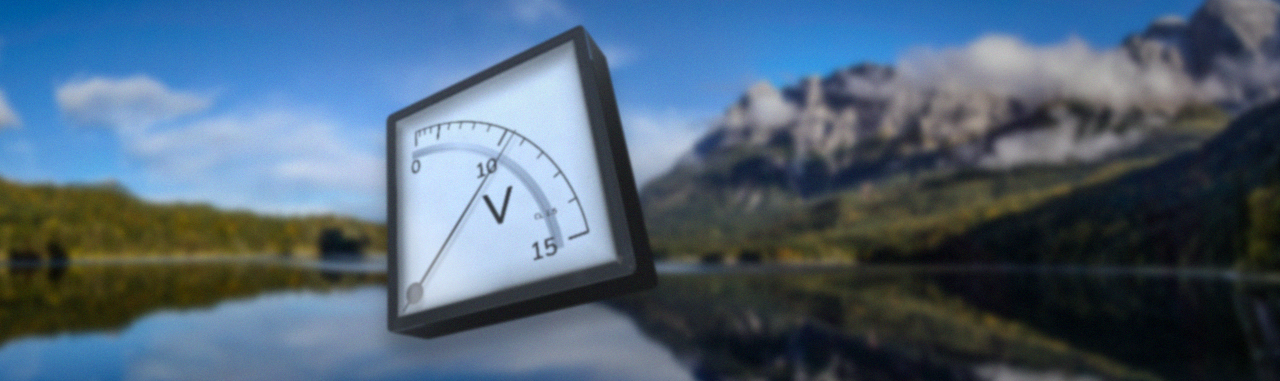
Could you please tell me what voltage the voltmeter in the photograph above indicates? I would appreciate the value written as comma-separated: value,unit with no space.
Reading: 10.5,V
